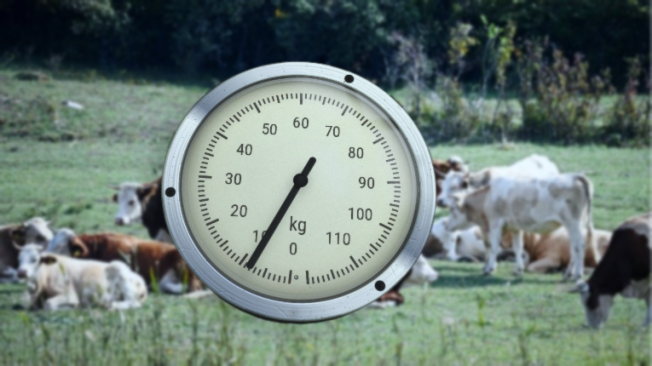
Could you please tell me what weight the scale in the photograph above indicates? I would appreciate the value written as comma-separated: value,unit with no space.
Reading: 8,kg
